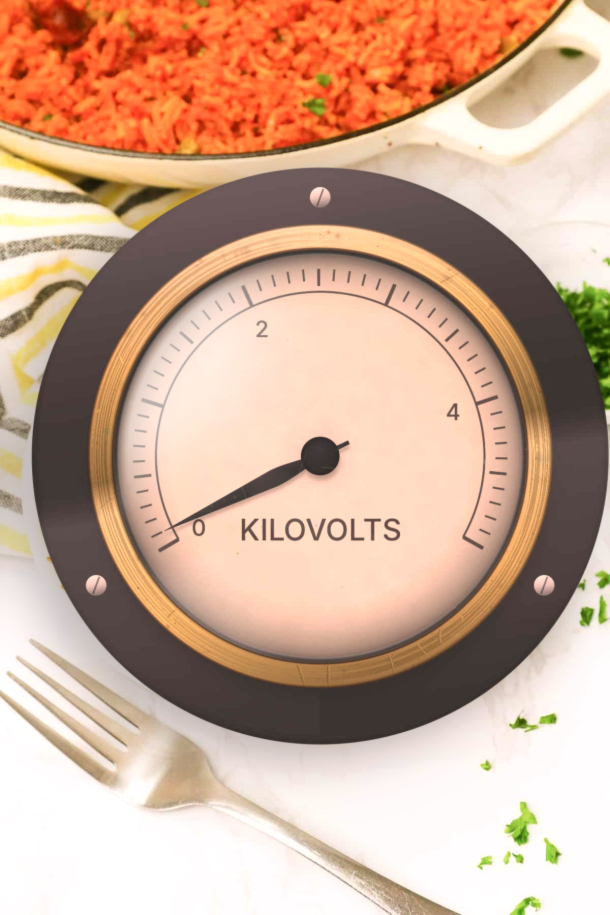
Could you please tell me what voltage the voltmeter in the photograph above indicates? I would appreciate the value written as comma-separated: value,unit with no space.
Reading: 0.1,kV
